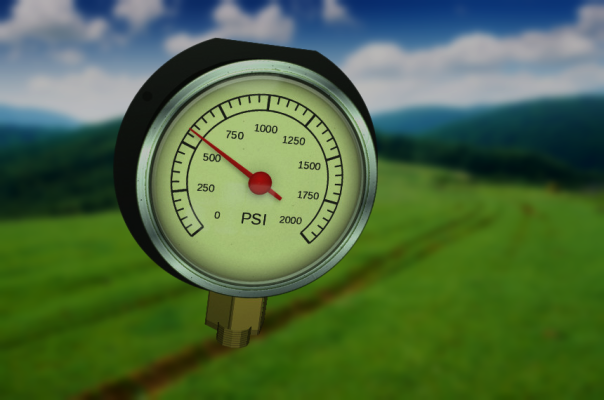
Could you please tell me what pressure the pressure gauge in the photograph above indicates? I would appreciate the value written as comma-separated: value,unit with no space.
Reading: 575,psi
